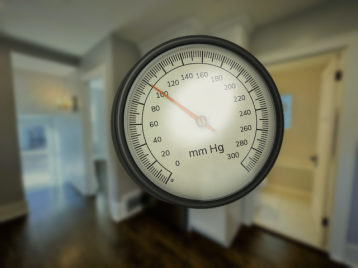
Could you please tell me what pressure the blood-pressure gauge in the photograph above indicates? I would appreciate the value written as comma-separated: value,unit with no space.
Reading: 100,mmHg
